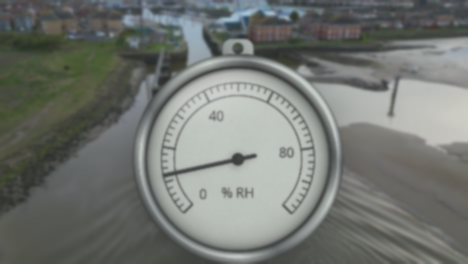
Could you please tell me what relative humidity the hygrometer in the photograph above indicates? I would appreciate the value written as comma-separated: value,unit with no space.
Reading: 12,%
